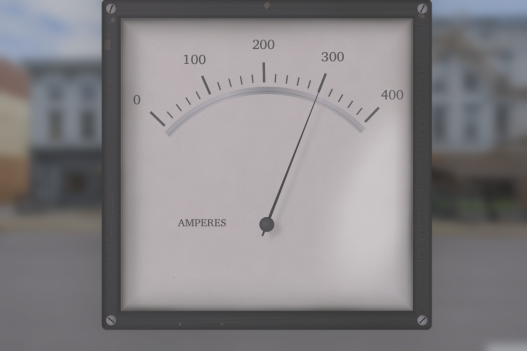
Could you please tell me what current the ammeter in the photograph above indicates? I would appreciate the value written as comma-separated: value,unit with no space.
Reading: 300,A
